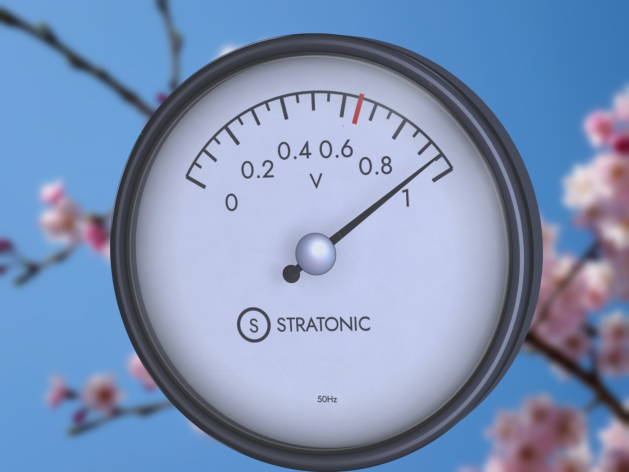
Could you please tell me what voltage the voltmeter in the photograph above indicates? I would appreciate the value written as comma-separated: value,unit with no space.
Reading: 0.95,V
